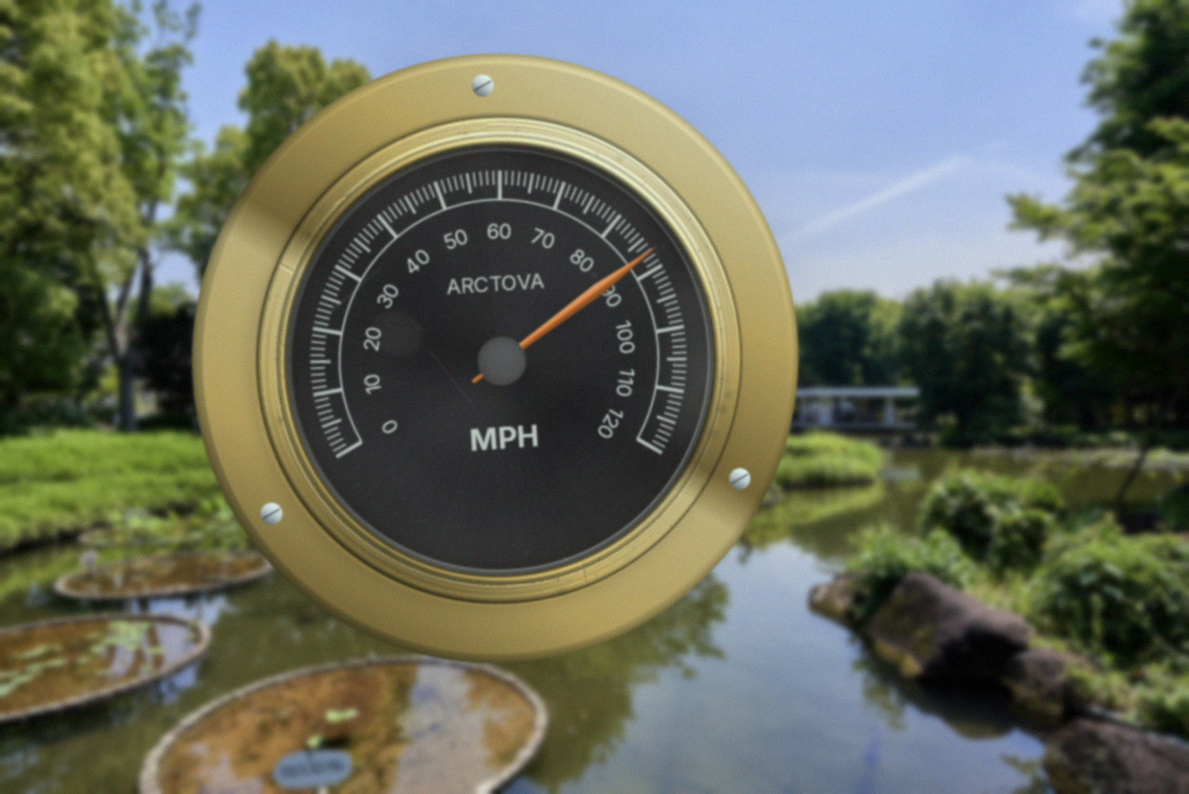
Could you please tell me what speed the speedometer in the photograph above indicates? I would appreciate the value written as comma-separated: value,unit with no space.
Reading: 87,mph
